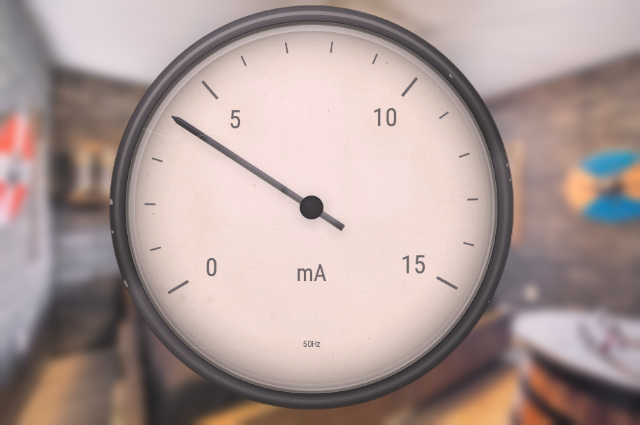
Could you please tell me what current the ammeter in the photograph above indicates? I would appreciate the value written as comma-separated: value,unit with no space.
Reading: 4,mA
